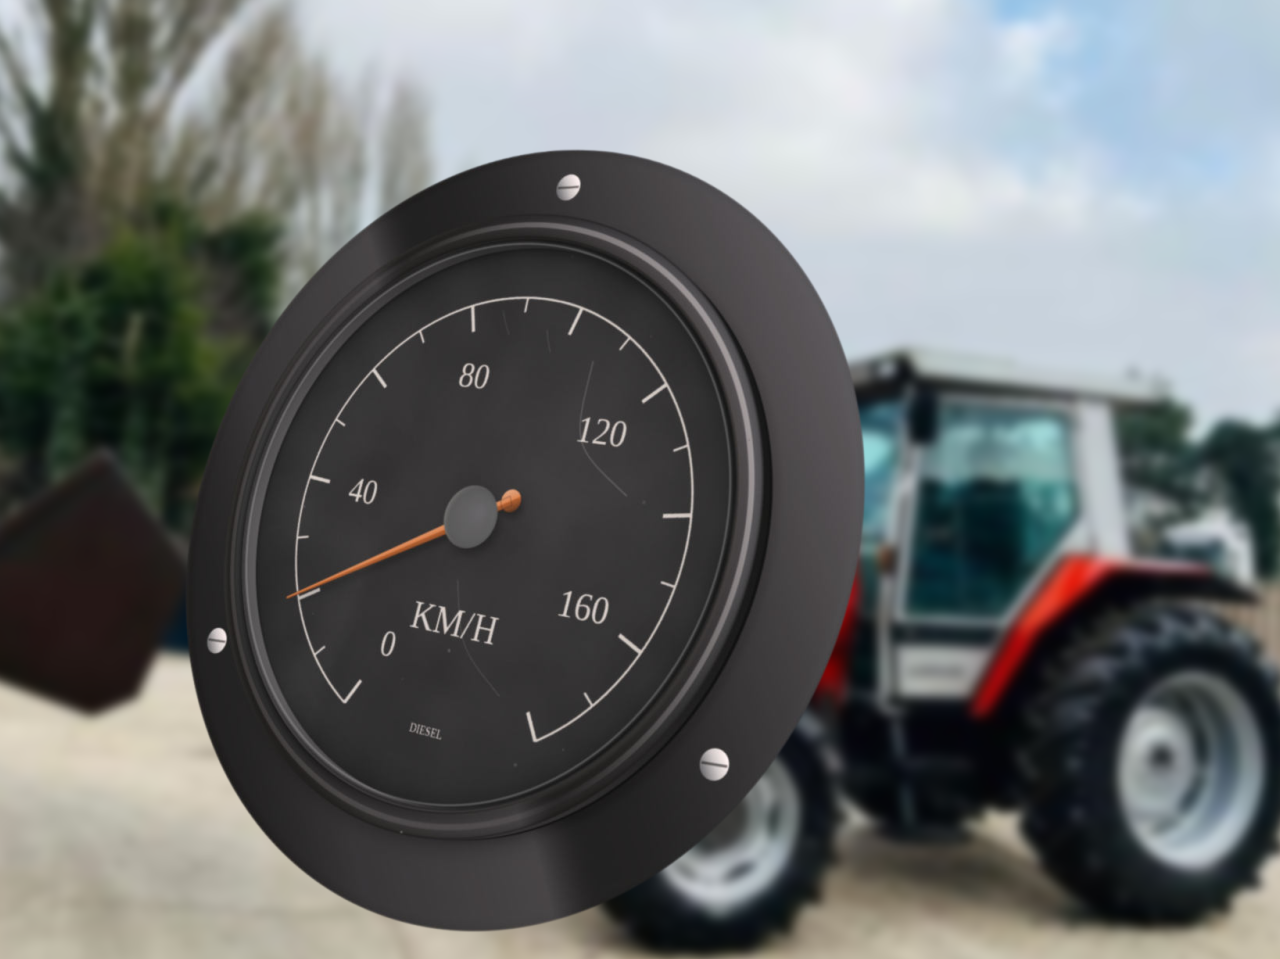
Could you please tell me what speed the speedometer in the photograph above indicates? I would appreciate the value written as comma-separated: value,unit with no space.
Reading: 20,km/h
